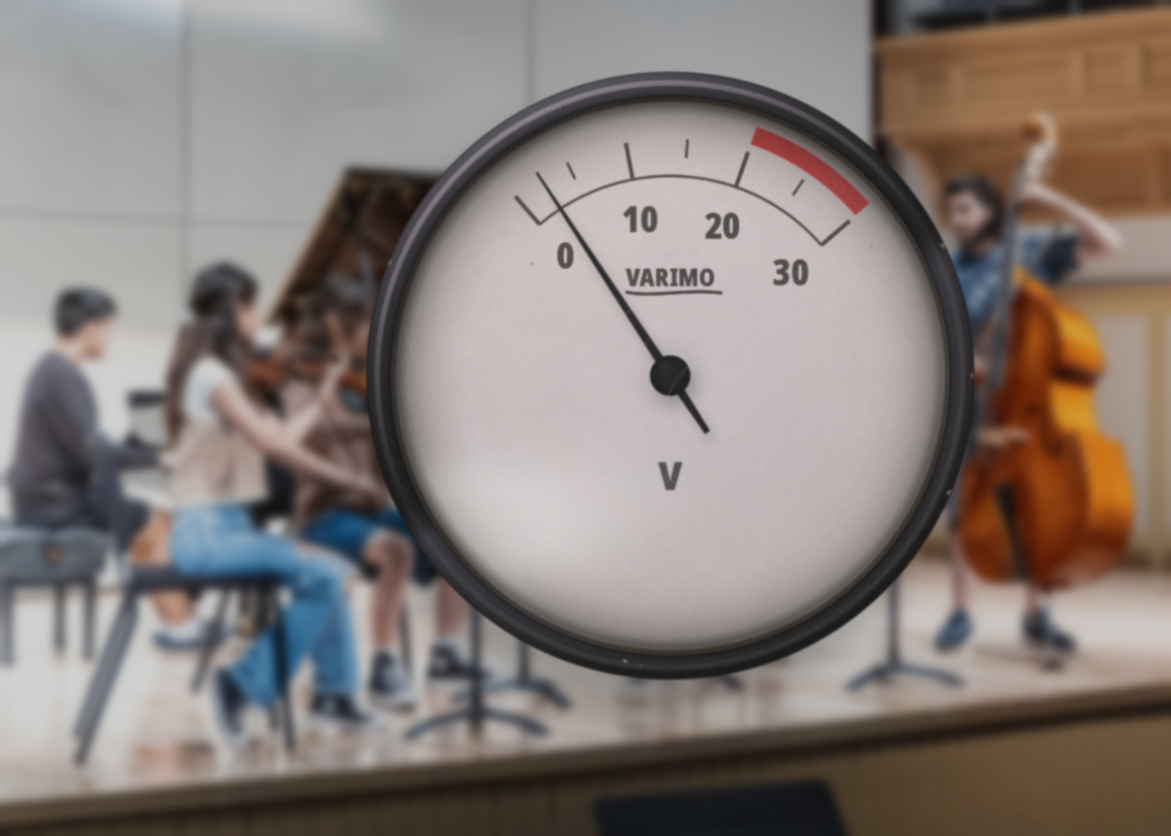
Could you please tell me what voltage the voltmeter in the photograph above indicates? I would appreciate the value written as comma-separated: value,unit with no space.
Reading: 2.5,V
